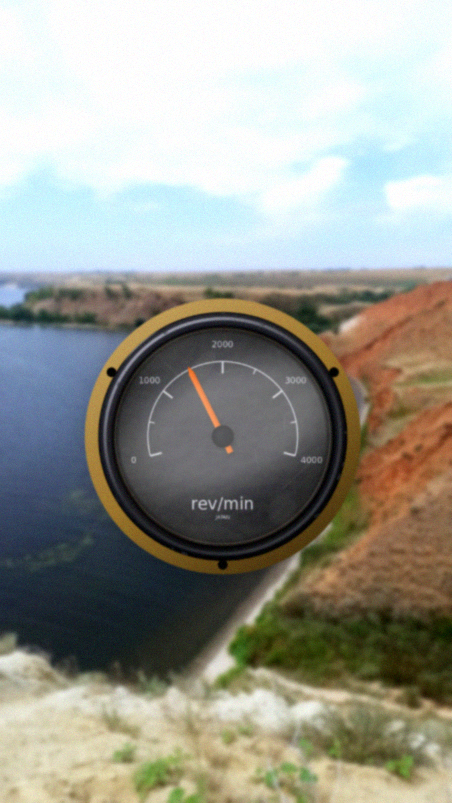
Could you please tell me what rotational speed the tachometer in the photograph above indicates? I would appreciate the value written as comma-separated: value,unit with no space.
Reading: 1500,rpm
